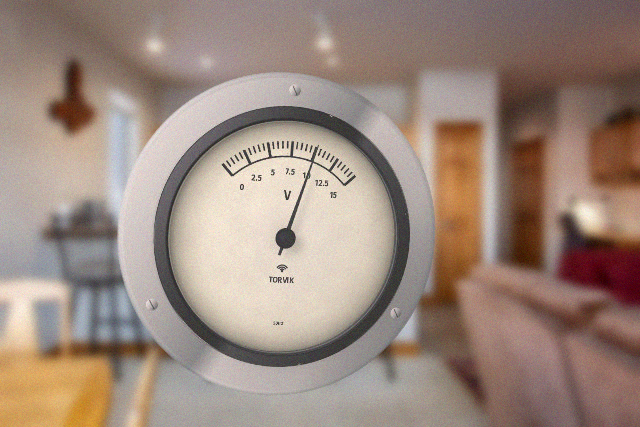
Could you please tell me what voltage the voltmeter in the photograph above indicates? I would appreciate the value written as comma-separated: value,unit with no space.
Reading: 10,V
